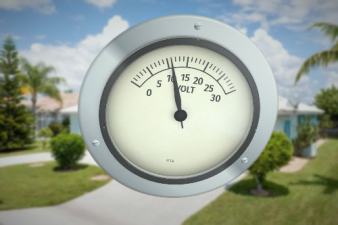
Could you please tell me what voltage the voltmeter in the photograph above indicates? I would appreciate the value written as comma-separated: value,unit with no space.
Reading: 11,V
